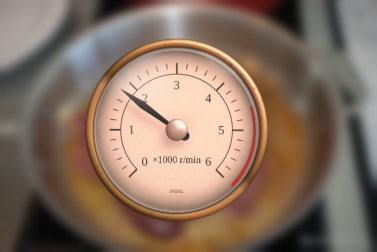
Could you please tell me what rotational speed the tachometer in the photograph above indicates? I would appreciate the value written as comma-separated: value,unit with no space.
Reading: 1800,rpm
